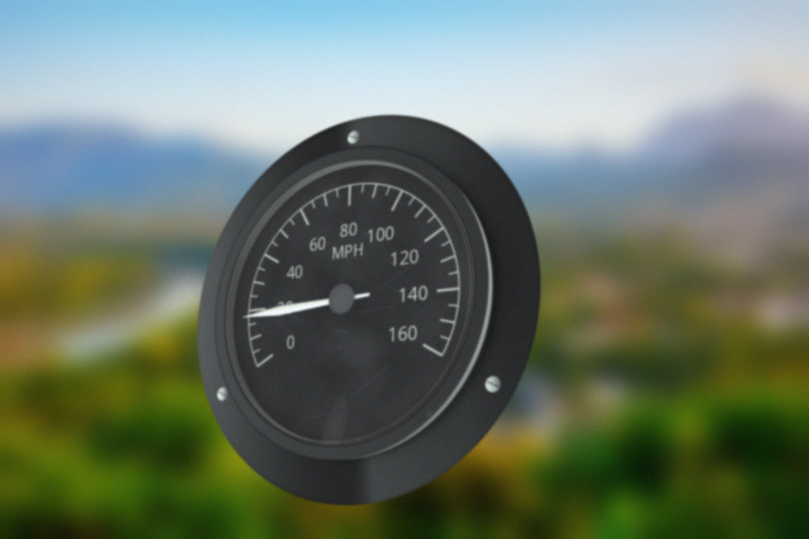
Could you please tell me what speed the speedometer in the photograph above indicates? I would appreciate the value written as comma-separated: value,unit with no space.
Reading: 17.5,mph
